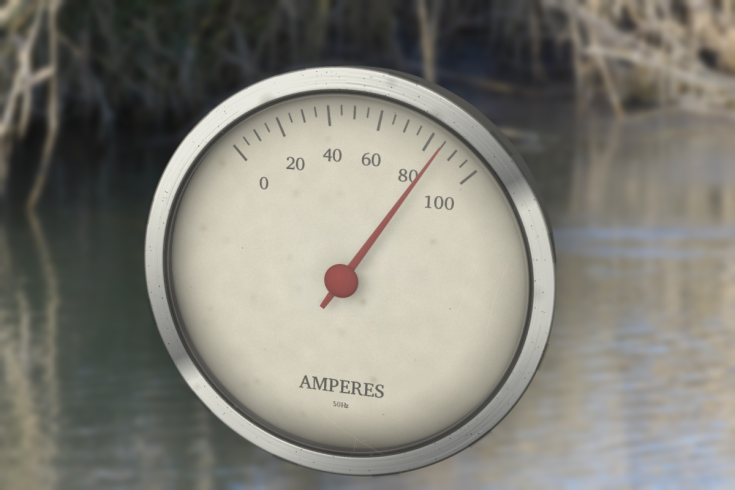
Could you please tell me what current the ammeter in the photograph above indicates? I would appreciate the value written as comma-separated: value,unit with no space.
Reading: 85,A
